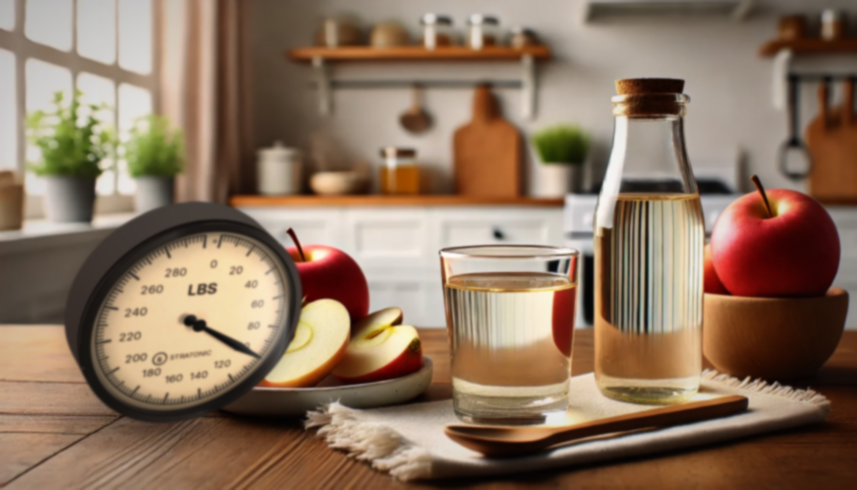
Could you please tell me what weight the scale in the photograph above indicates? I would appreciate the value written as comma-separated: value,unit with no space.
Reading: 100,lb
